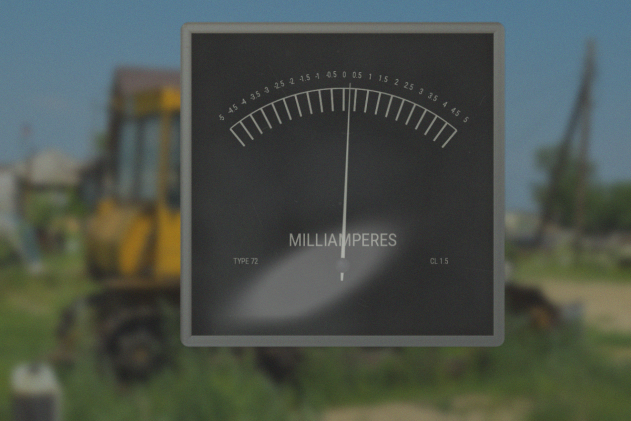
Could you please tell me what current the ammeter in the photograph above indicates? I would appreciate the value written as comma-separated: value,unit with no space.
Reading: 0.25,mA
